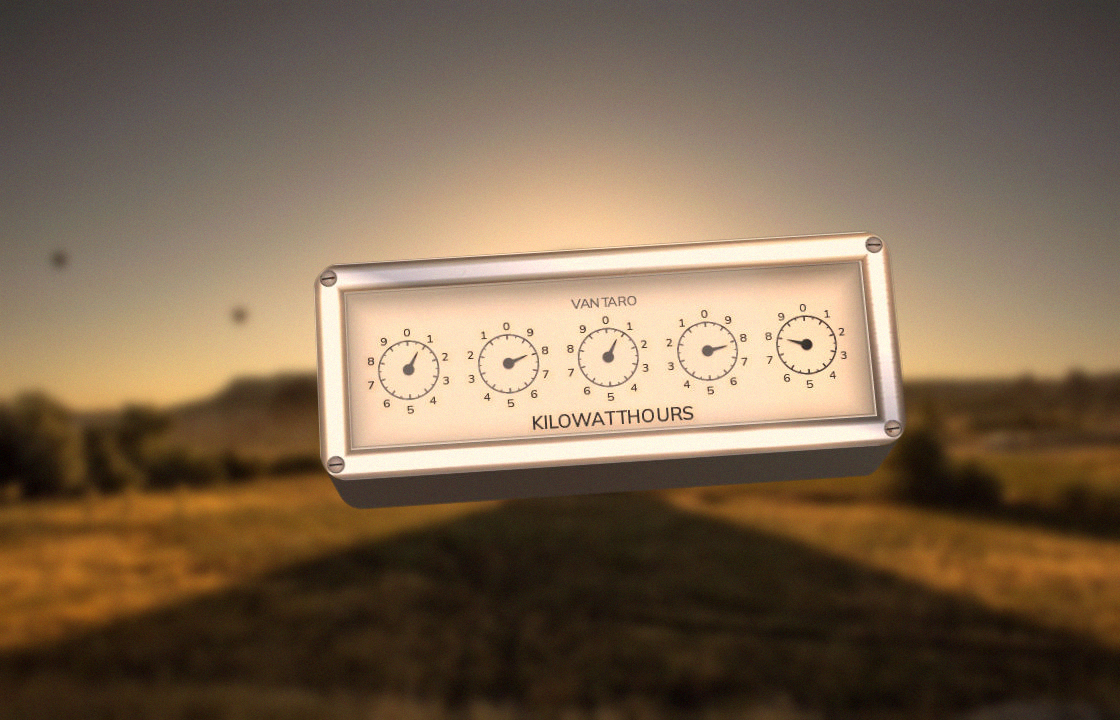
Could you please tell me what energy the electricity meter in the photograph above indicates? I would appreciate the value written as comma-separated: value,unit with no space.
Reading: 8078,kWh
